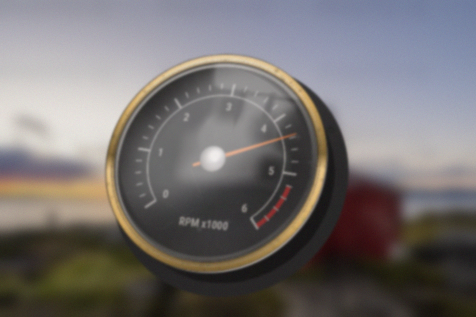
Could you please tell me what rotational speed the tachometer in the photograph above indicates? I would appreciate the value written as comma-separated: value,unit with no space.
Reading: 4400,rpm
